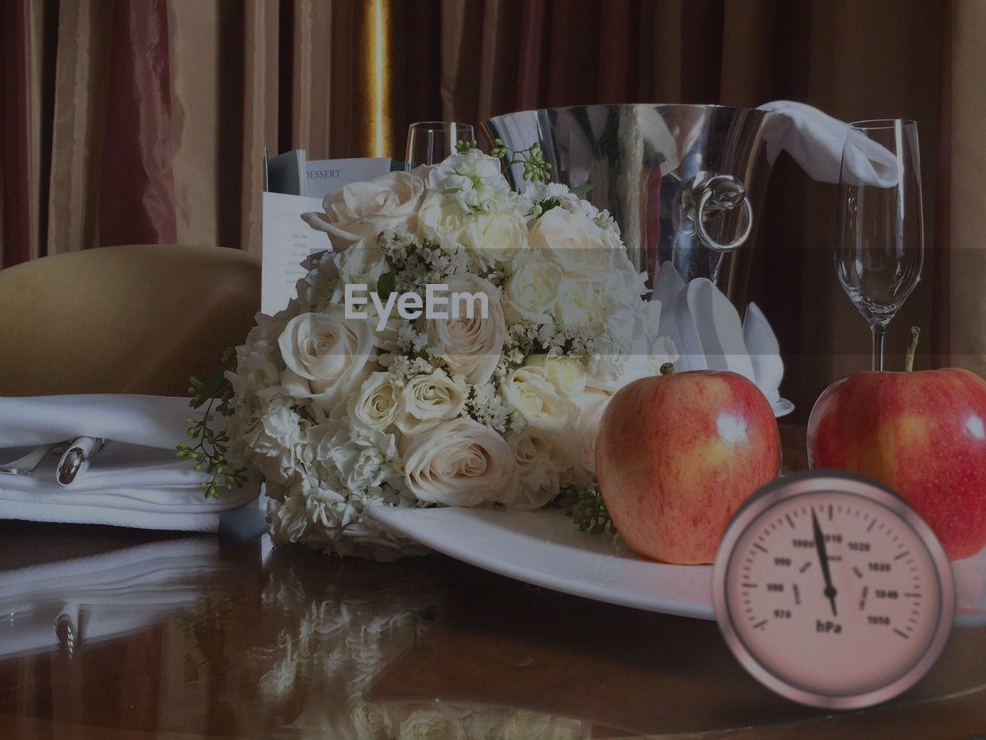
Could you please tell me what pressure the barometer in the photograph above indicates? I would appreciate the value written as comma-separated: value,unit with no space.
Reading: 1006,hPa
